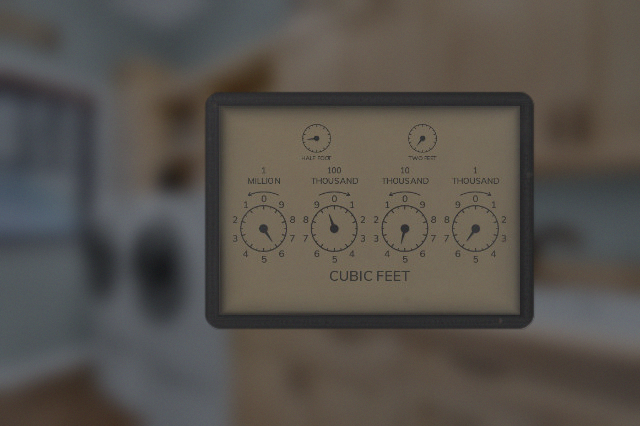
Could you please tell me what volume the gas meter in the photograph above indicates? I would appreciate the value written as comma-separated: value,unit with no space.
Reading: 594600,ft³
